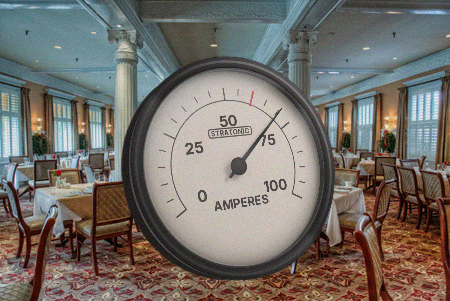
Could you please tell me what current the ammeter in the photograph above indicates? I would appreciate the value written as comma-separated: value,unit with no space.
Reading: 70,A
